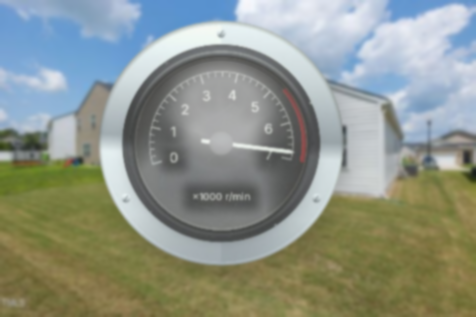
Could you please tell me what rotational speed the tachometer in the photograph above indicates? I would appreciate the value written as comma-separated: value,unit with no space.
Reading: 6800,rpm
